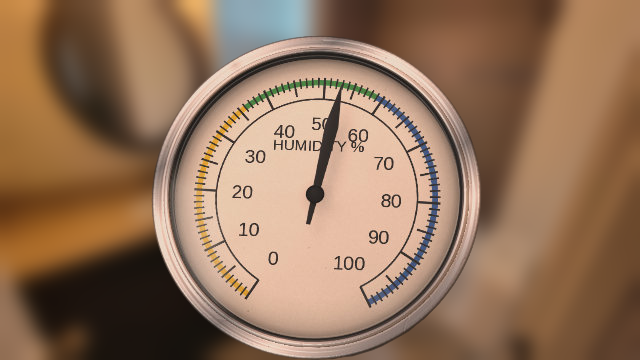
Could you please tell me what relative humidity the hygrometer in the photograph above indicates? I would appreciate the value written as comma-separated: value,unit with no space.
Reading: 53,%
